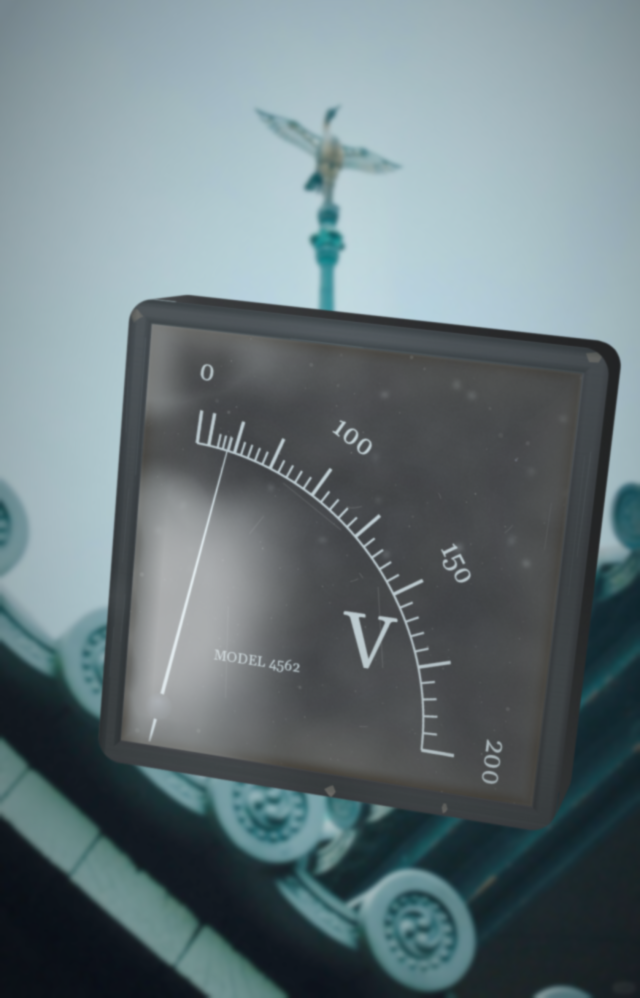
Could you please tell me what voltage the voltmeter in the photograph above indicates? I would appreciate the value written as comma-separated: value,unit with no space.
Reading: 45,V
